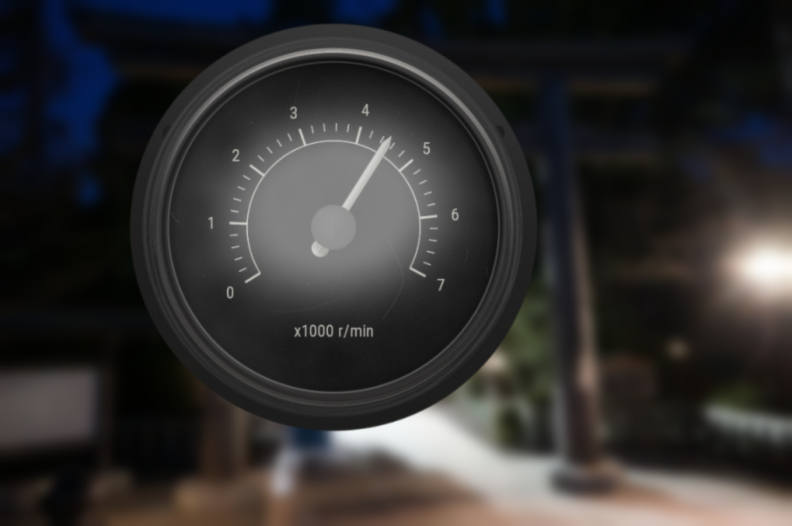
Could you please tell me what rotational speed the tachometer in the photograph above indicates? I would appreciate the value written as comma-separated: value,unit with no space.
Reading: 4500,rpm
